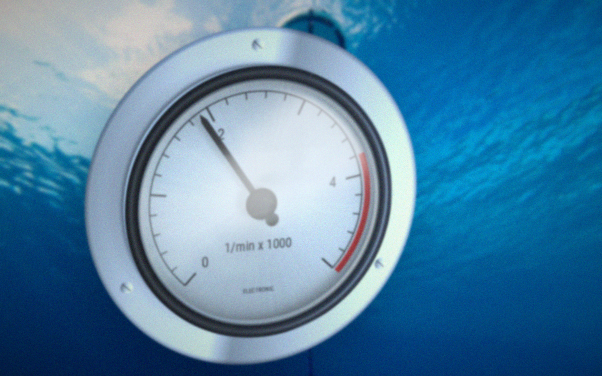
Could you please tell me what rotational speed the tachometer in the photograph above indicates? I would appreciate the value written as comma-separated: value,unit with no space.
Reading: 1900,rpm
